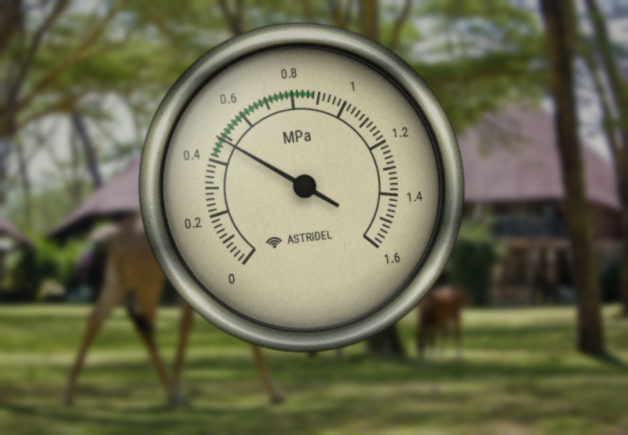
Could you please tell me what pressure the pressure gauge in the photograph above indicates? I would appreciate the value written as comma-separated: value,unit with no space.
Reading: 0.48,MPa
